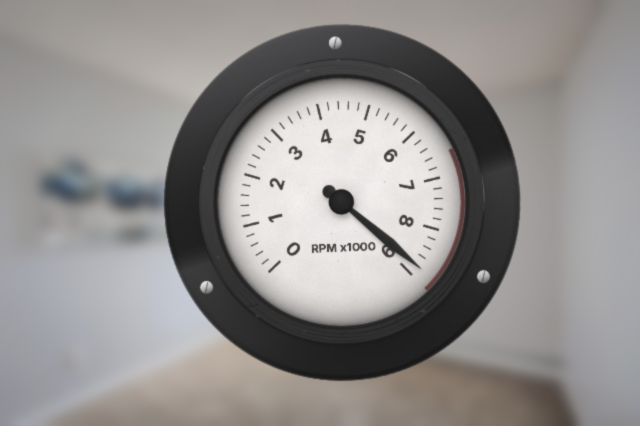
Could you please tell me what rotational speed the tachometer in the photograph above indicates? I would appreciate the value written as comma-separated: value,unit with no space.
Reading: 8800,rpm
